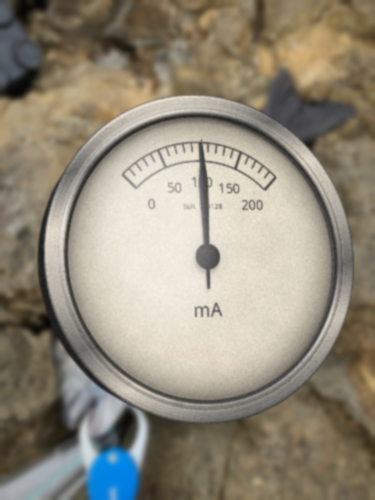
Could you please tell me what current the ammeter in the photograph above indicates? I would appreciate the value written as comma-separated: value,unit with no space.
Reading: 100,mA
